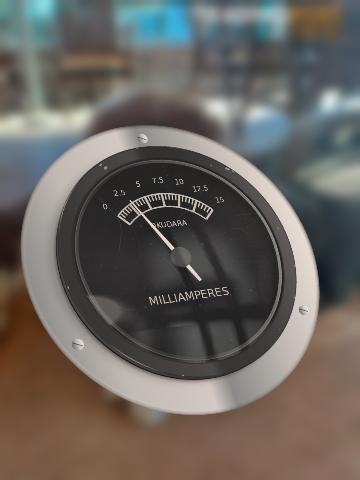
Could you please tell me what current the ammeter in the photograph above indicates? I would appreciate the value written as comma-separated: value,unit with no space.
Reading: 2.5,mA
